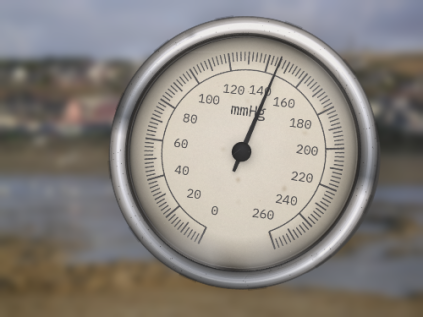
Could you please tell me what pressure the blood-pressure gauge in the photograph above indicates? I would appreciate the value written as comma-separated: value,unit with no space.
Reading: 146,mmHg
